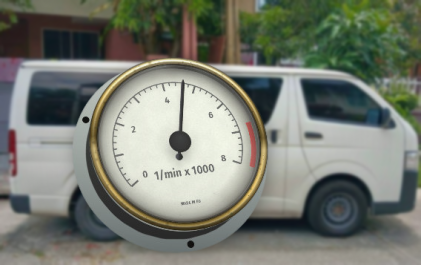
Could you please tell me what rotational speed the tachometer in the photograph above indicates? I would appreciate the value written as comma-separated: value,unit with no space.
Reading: 4600,rpm
